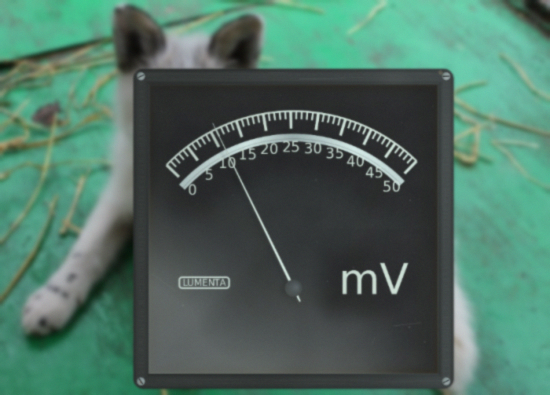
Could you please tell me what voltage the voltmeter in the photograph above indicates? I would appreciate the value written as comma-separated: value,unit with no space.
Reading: 11,mV
